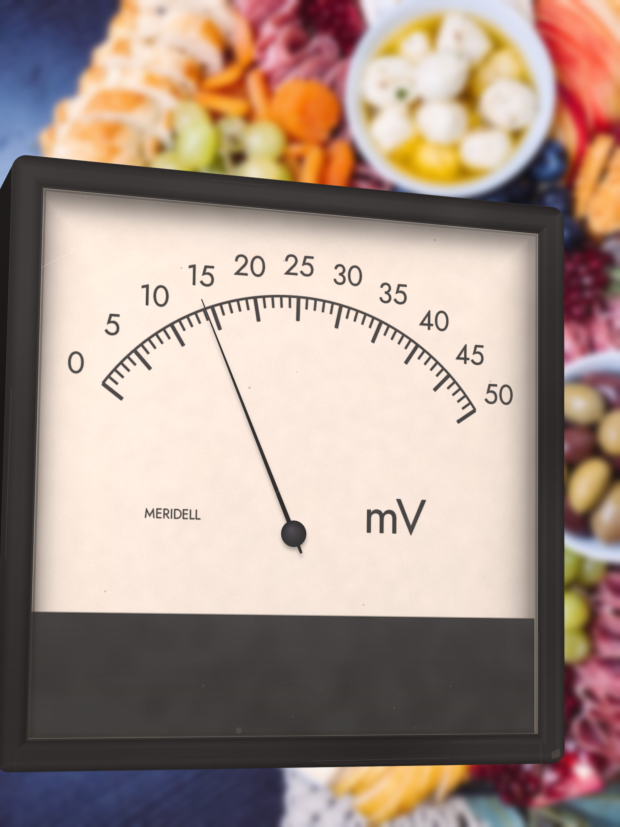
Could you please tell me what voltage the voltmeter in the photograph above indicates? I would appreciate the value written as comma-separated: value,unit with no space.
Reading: 14,mV
